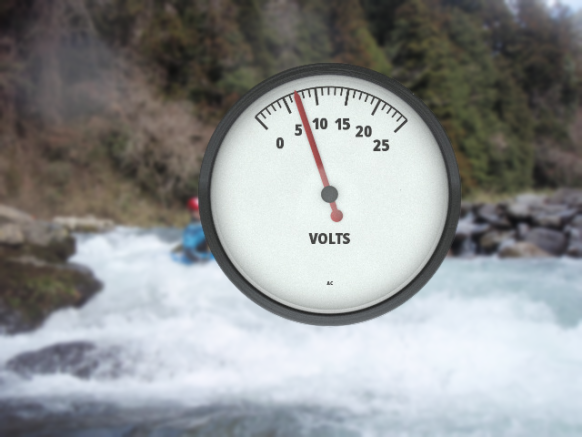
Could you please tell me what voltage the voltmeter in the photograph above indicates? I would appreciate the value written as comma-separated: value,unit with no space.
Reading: 7,V
